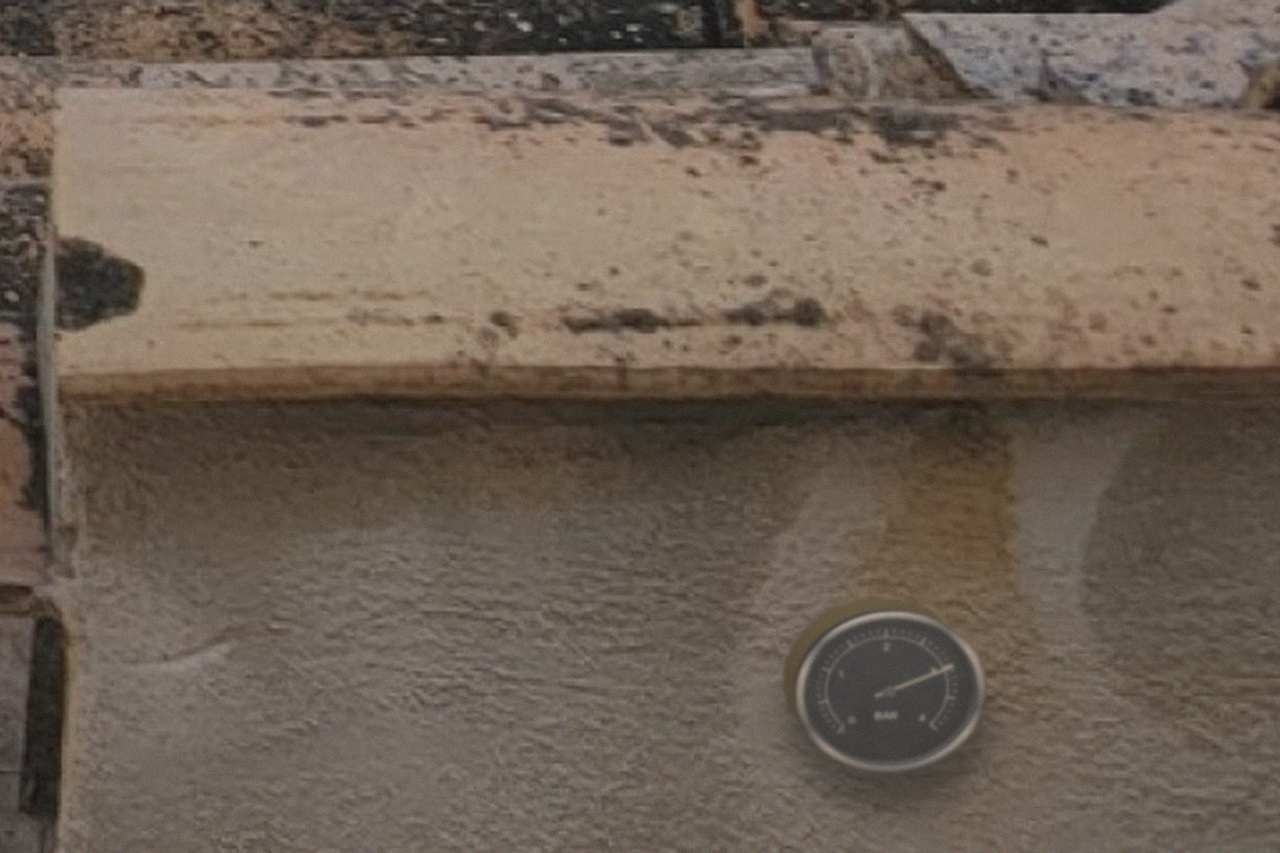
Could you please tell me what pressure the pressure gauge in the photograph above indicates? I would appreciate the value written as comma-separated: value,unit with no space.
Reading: 3,bar
